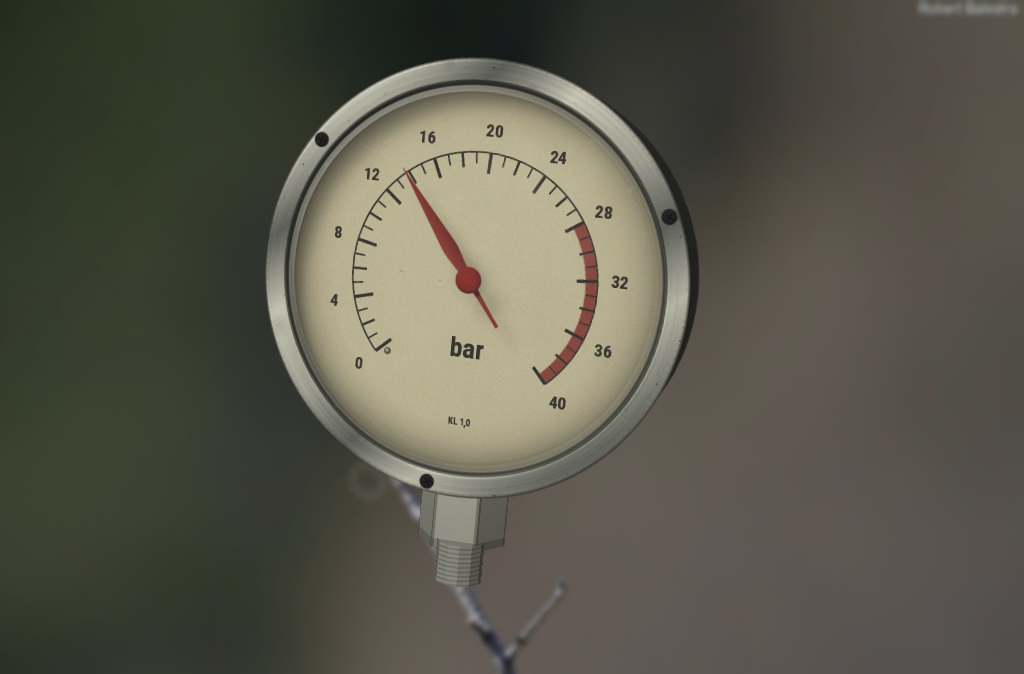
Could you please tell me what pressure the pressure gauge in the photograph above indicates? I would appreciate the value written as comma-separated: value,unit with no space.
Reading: 14,bar
